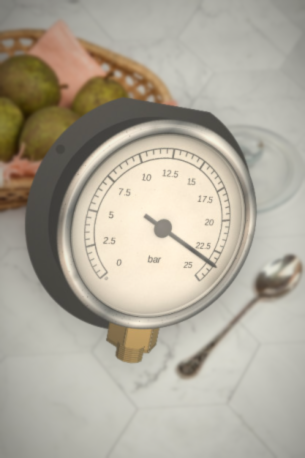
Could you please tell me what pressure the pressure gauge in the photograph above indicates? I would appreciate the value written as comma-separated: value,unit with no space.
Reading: 23.5,bar
